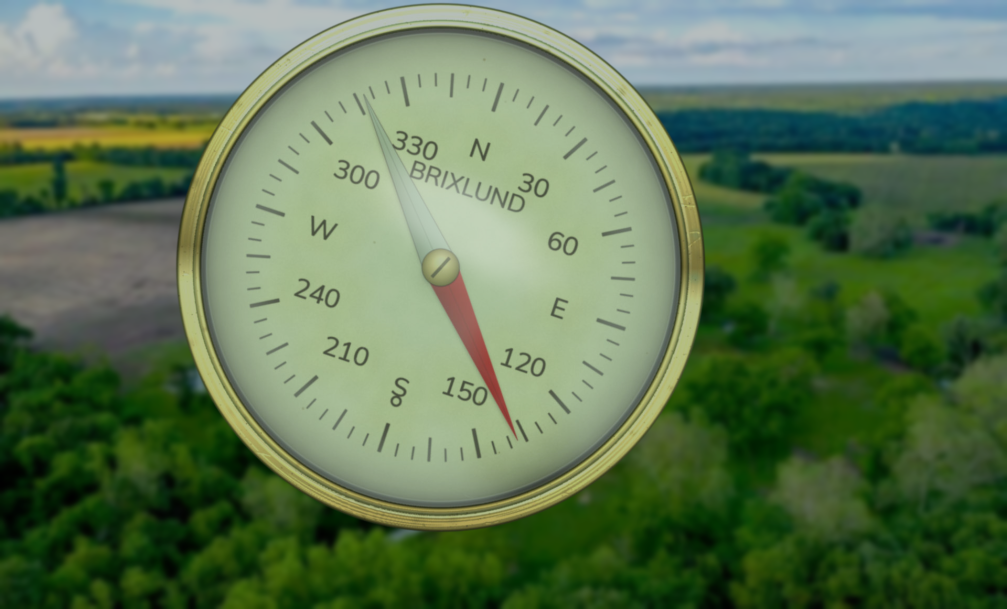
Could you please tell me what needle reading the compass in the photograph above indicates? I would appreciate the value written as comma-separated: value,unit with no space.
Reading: 137.5,°
